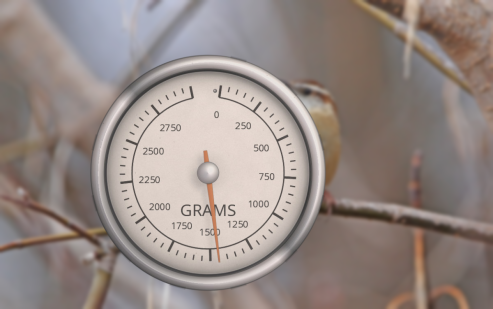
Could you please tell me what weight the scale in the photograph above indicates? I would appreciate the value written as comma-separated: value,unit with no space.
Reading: 1450,g
